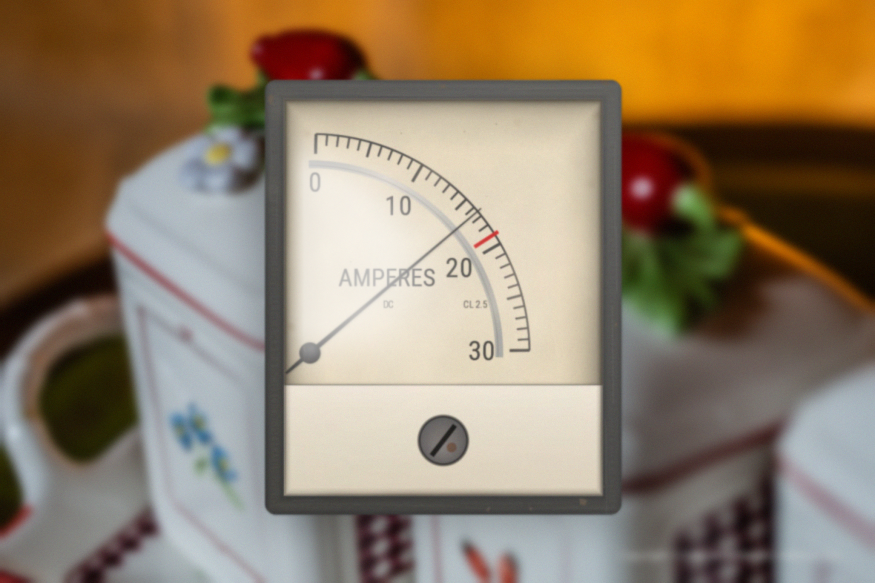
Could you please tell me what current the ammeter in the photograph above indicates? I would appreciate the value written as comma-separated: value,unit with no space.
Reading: 16.5,A
